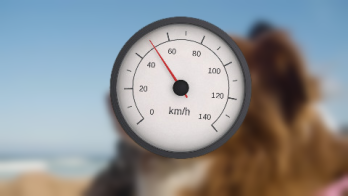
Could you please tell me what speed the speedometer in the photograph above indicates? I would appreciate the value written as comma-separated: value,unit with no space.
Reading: 50,km/h
